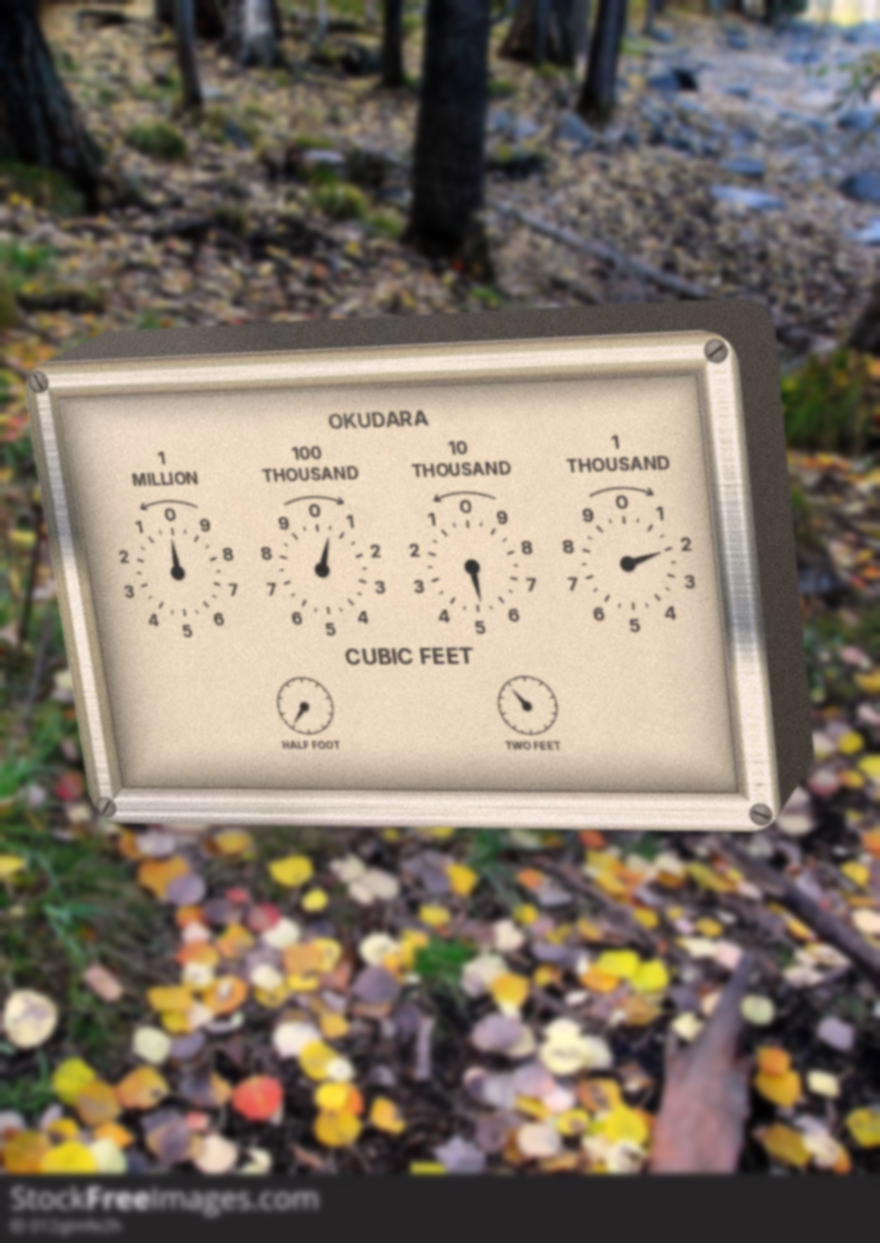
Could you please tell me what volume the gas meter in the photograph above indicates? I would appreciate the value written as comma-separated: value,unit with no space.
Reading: 5200,ft³
